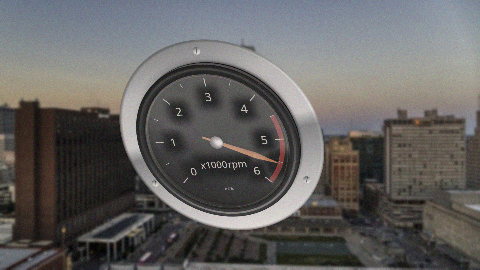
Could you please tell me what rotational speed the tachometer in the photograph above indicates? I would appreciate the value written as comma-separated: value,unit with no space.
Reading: 5500,rpm
